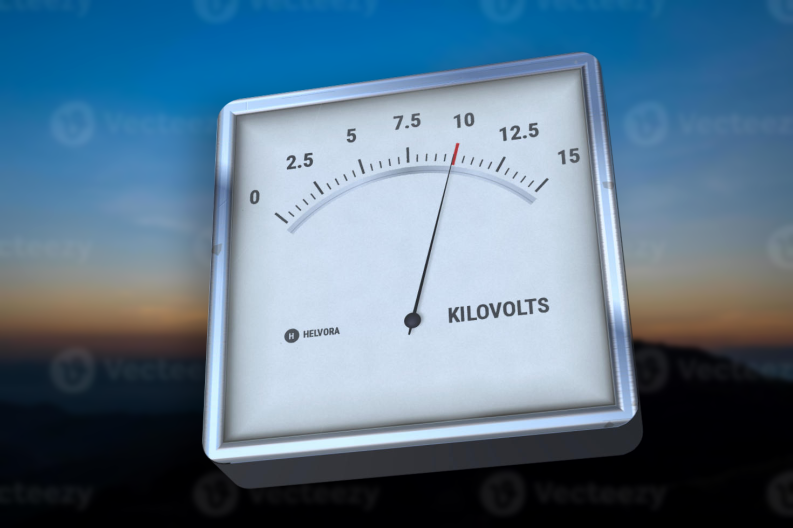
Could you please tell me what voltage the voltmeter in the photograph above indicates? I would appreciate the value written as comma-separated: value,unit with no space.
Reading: 10,kV
